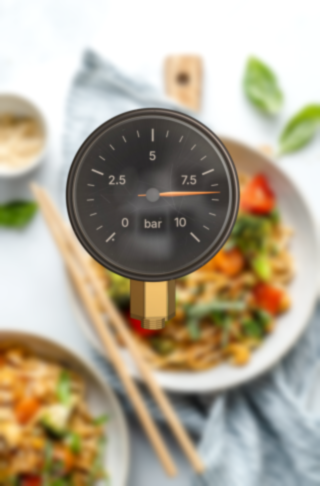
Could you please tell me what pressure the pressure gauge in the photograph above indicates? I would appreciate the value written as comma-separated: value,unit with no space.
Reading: 8.25,bar
